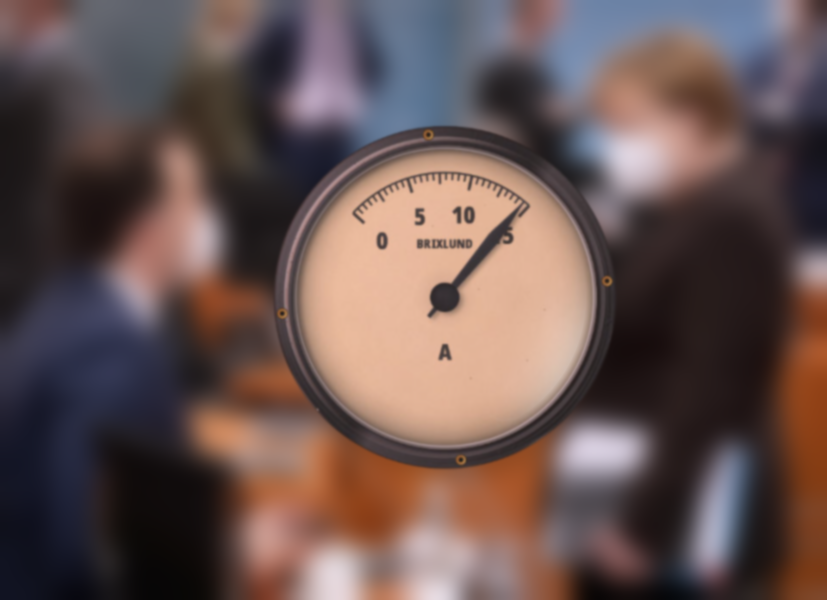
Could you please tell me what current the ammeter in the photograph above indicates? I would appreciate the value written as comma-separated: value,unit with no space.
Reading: 14.5,A
